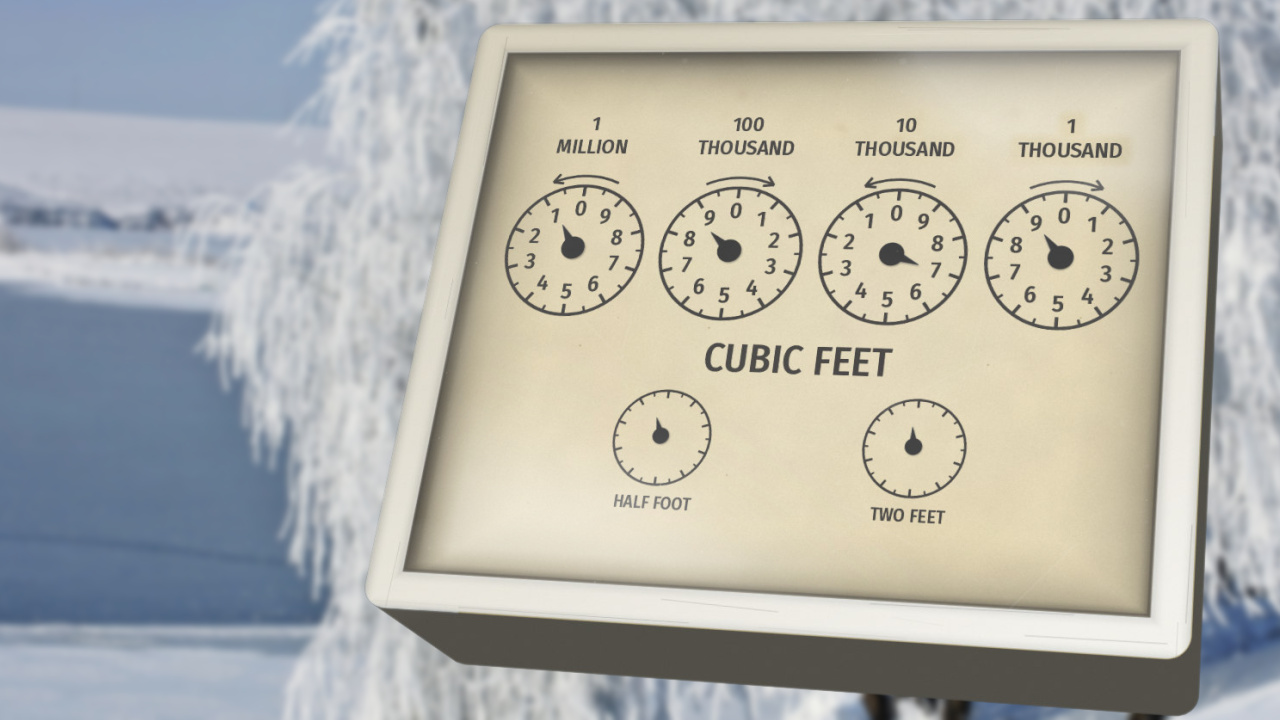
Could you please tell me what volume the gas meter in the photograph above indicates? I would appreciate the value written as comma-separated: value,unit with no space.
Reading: 86900,ft³
